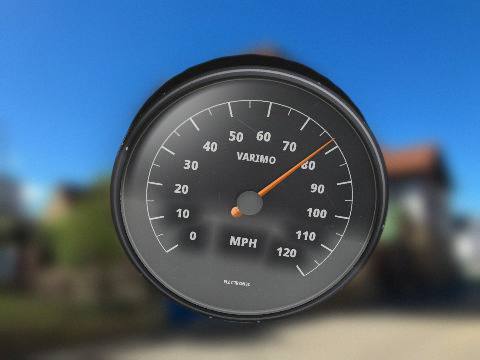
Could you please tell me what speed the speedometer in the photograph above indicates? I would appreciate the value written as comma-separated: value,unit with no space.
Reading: 77.5,mph
